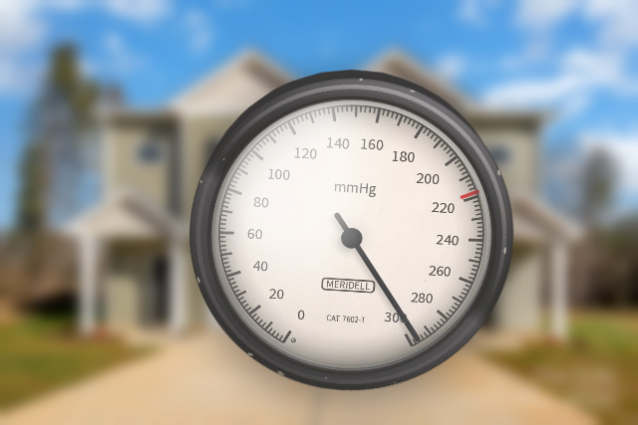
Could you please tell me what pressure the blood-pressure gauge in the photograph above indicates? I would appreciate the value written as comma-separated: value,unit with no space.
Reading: 296,mmHg
